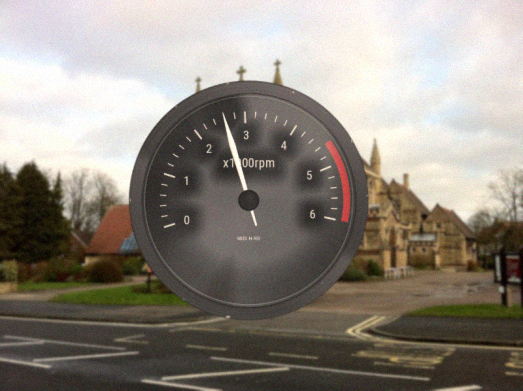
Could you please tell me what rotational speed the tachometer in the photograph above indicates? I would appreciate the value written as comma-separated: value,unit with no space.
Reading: 2600,rpm
